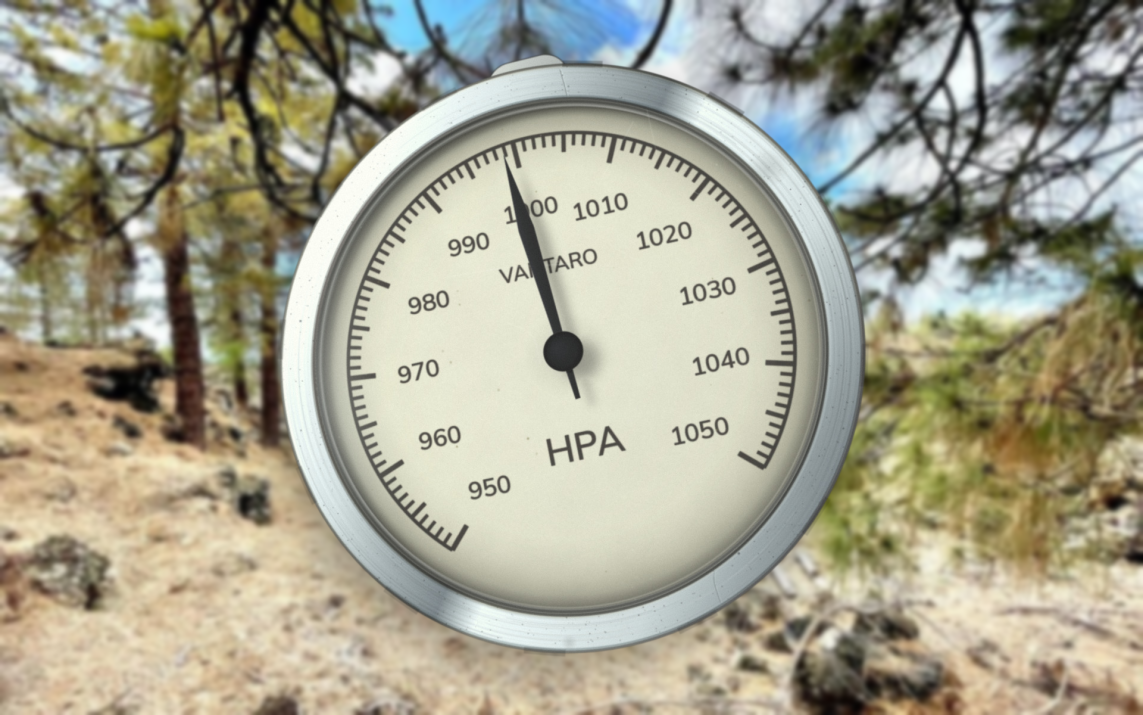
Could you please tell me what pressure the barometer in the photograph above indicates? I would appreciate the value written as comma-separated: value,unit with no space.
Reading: 999,hPa
